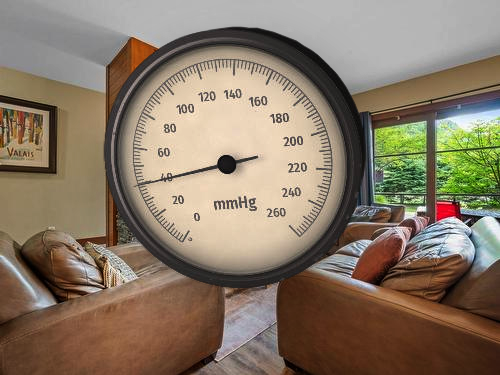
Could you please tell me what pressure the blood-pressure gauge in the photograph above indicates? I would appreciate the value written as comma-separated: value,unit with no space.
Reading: 40,mmHg
